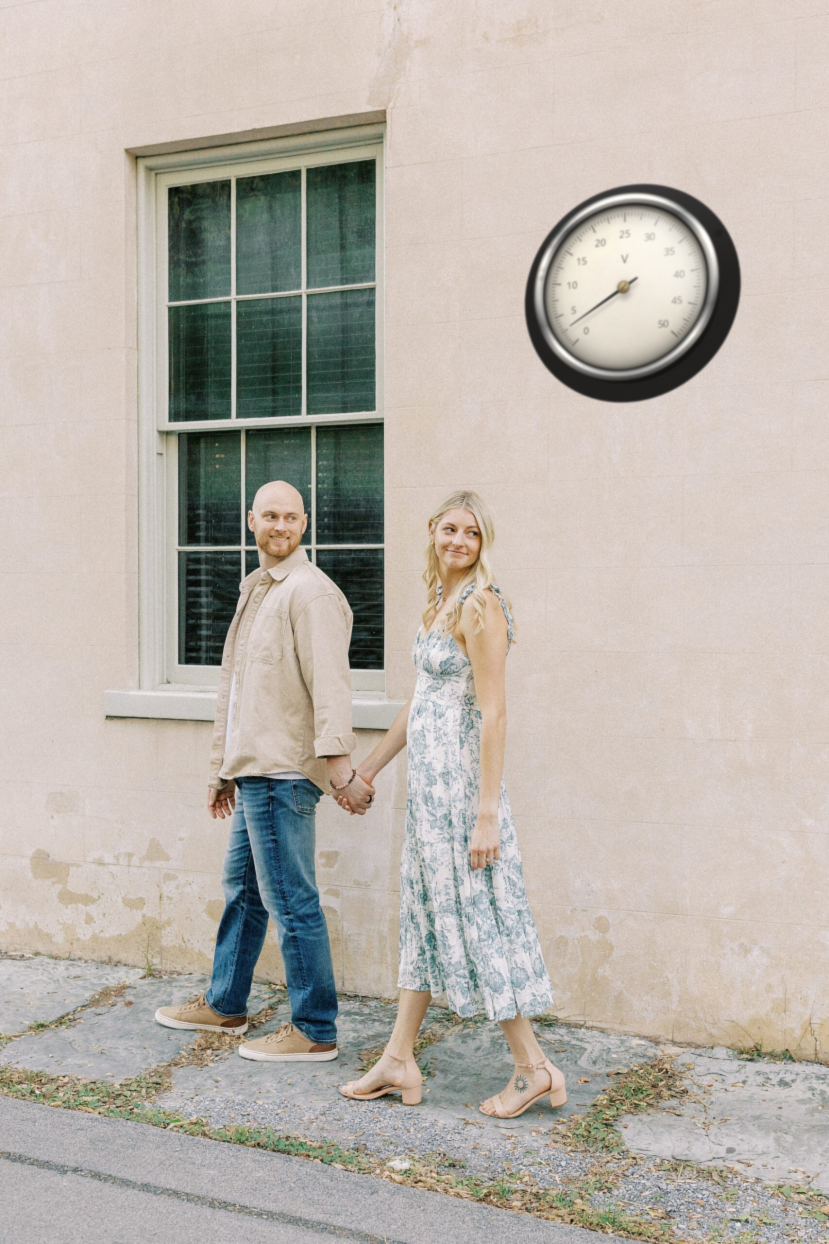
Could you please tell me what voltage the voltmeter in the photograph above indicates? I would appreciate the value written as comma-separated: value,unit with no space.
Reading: 2.5,V
